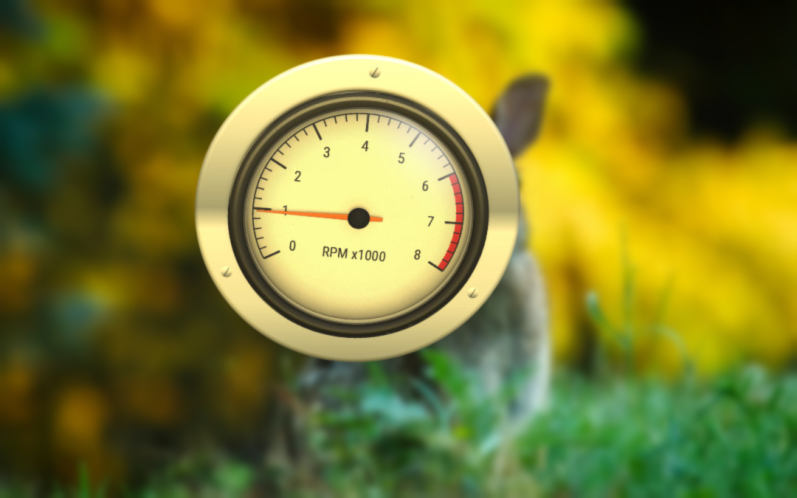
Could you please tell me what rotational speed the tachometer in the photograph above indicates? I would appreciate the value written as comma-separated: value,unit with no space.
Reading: 1000,rpm
